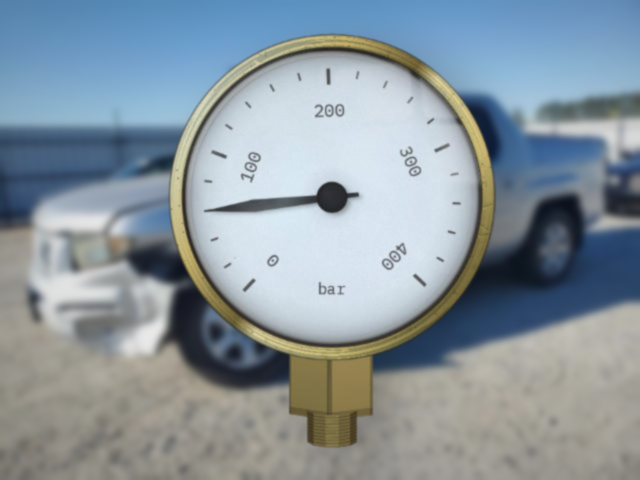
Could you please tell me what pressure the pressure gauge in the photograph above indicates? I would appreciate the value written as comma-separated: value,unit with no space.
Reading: 60,bar
